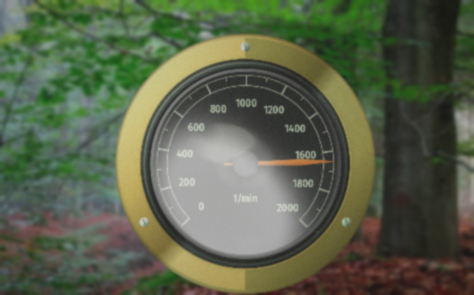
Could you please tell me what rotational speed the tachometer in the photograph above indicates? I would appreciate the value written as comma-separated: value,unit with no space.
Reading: 1650,rpm
